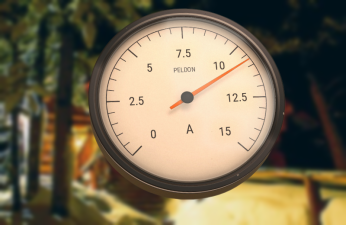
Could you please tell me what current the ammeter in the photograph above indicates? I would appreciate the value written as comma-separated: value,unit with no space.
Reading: 10.75,A
